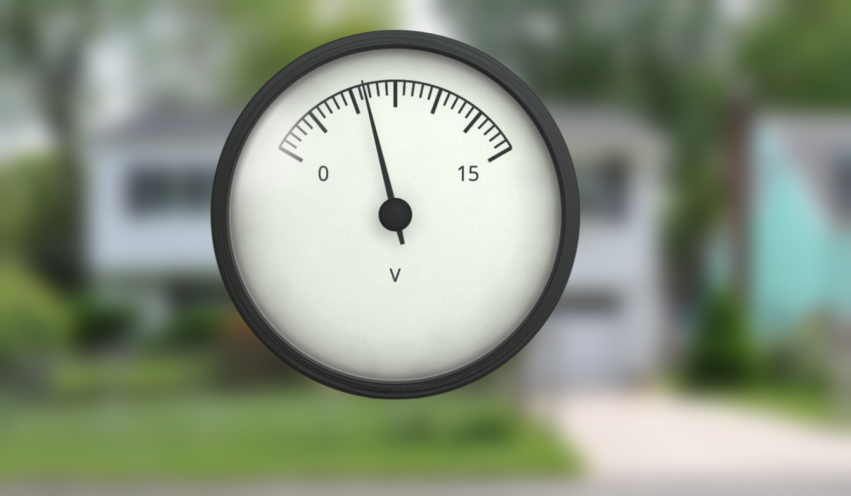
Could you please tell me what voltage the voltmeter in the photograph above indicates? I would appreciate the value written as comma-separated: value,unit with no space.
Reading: 5.75,V
